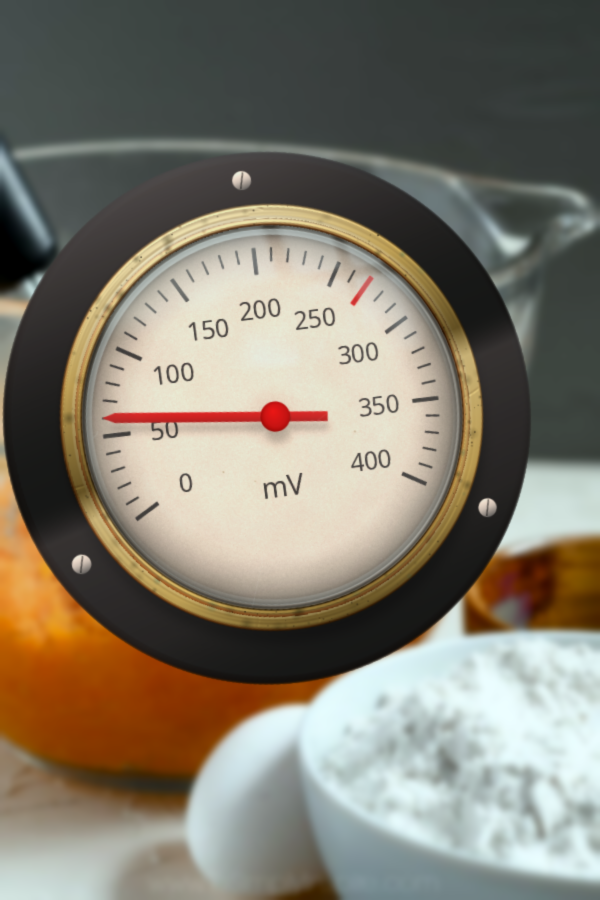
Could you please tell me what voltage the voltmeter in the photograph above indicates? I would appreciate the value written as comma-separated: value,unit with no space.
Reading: 60,mV
